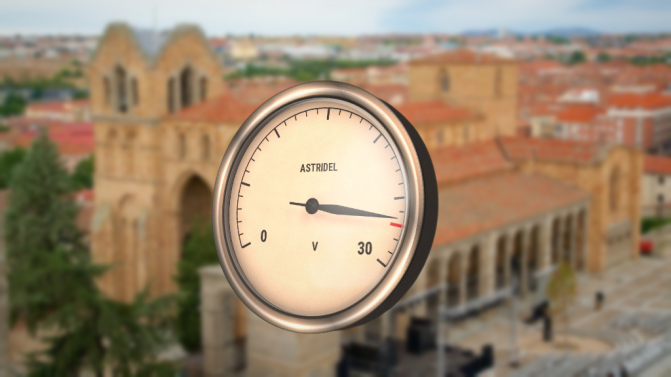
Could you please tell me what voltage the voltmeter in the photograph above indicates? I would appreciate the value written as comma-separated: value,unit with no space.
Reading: 26.5,V
